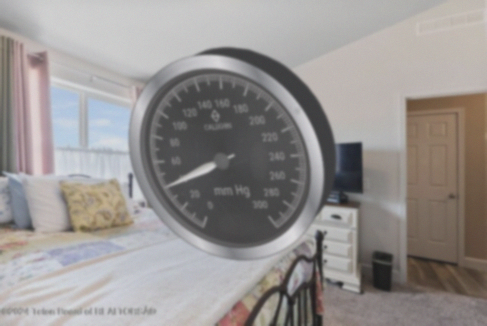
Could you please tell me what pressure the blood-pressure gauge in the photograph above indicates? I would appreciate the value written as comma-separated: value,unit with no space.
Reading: 40,mmHg
